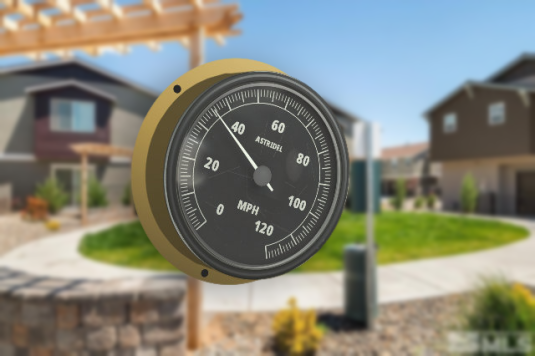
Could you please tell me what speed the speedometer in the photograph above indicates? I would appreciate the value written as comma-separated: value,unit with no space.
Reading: 35,mph
